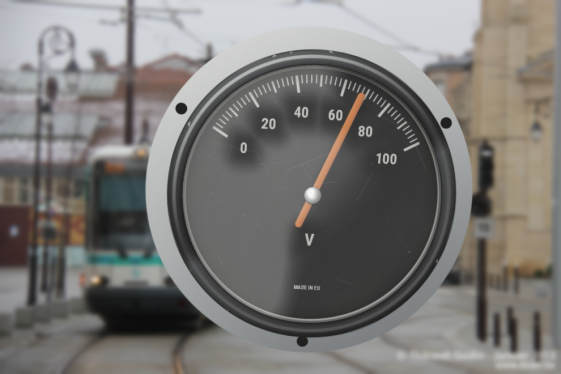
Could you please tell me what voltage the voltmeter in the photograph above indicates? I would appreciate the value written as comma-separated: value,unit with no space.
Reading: 68,V
